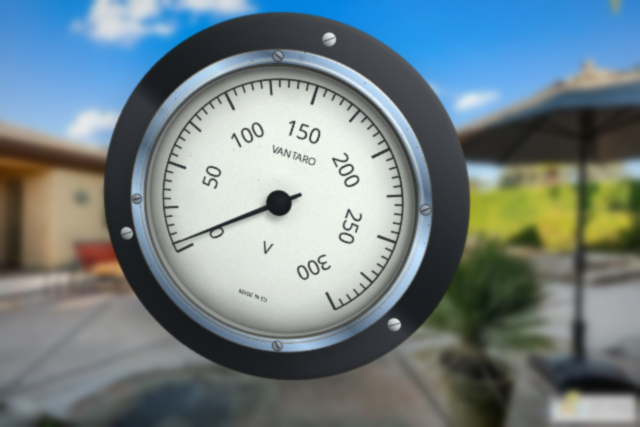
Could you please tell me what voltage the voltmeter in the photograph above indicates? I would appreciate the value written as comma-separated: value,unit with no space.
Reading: 5,V
